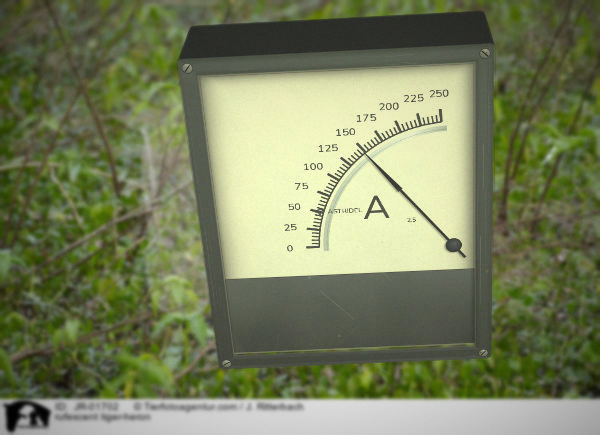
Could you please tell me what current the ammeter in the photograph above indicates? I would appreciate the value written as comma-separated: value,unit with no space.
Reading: 150,A
